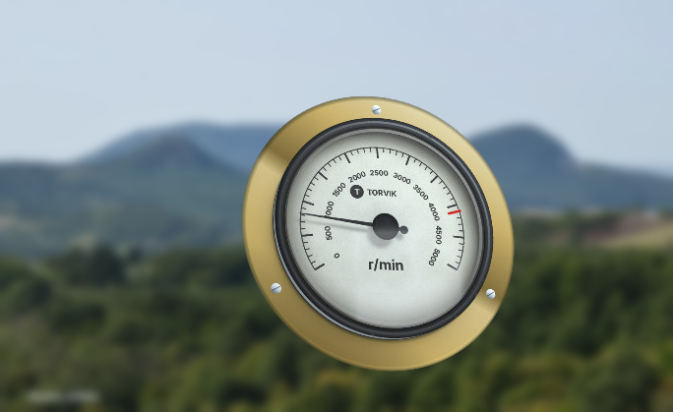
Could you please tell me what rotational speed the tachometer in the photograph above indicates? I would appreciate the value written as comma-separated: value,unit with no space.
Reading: 800,rpm
